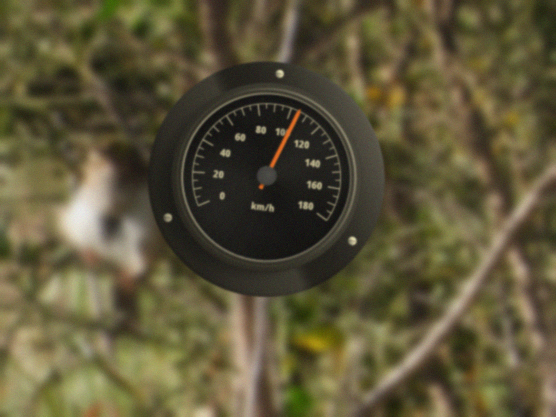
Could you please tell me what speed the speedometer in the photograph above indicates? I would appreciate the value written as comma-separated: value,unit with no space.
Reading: 105,km/h
